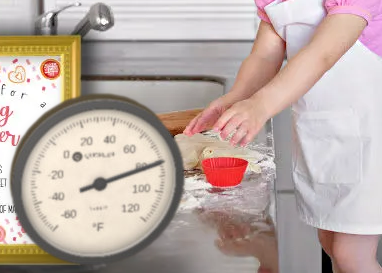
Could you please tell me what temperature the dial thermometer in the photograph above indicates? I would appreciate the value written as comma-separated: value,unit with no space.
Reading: 80,°F
